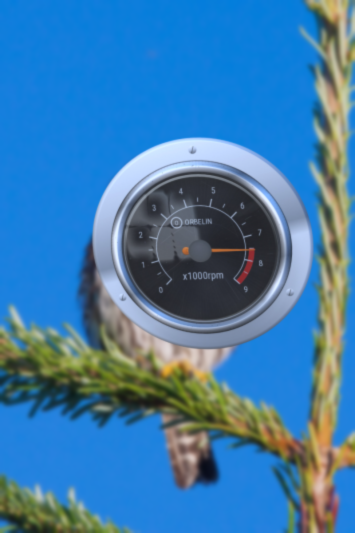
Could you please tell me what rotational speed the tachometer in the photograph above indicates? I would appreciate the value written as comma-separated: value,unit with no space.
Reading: 7500,rpm
